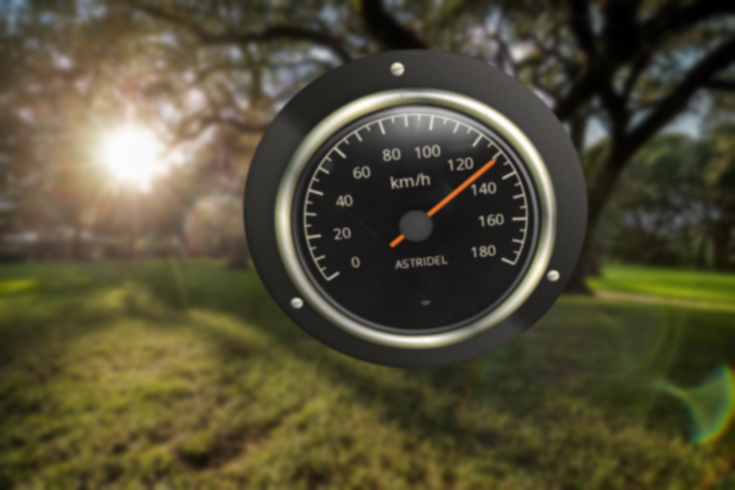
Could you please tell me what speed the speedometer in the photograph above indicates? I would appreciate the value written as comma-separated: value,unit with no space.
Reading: 130,km/h
